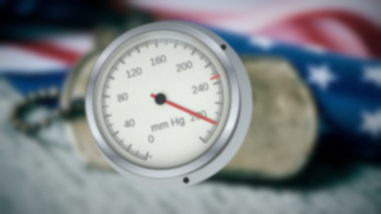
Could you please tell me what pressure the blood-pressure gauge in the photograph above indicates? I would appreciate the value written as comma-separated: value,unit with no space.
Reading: 280,mmHg
